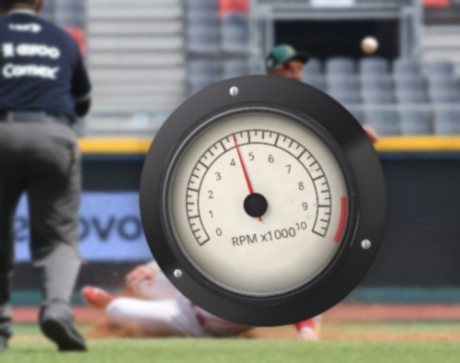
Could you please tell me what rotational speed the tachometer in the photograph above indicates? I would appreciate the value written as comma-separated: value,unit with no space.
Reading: 4500,rpm
